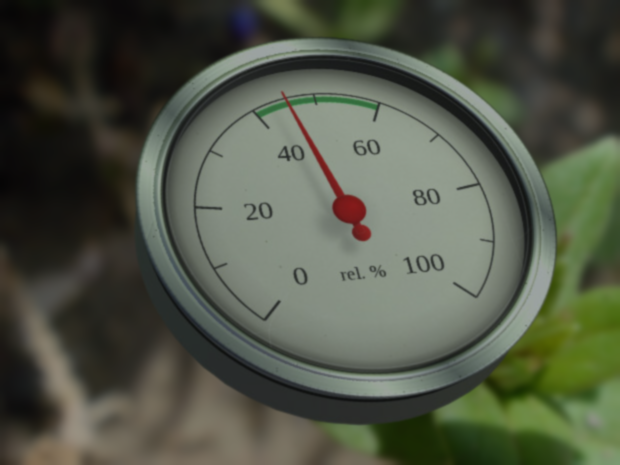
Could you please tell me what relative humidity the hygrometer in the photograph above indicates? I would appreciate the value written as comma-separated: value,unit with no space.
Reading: 45,%
